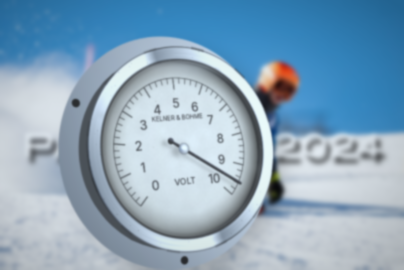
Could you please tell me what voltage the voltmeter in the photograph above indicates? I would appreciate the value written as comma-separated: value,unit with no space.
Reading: 9.6,V
